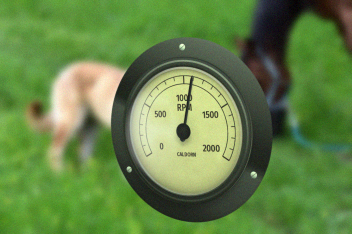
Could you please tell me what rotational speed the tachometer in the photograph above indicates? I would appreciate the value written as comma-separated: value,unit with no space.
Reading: 1100,rpm
